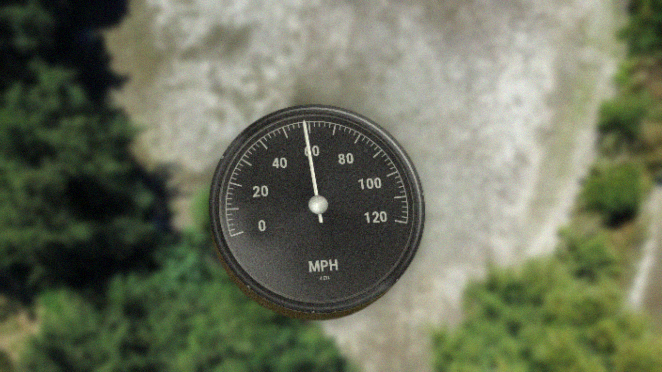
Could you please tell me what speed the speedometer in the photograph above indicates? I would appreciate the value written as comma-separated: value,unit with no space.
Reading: 58,mph
